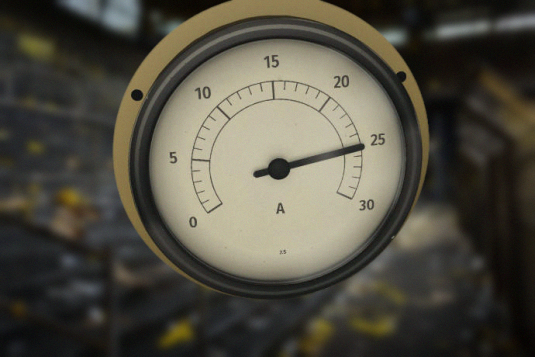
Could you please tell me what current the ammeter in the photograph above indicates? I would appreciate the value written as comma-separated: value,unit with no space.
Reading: 25,A
